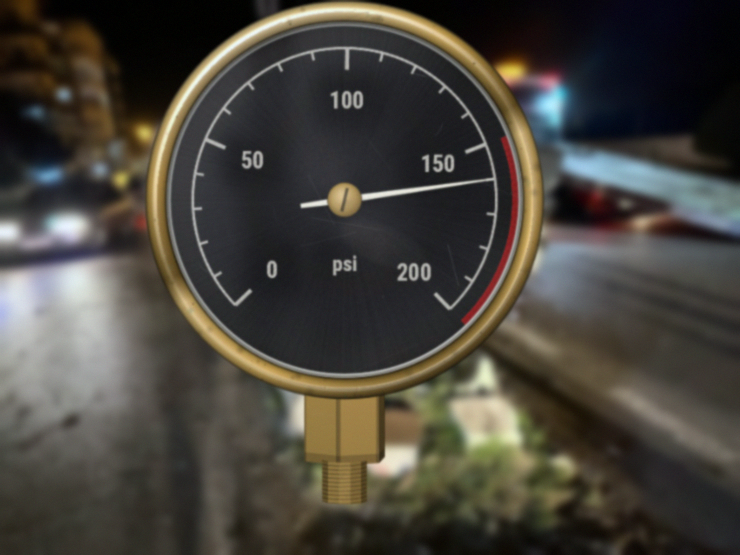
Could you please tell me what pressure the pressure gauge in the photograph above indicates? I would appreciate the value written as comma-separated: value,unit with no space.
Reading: 160,psi
